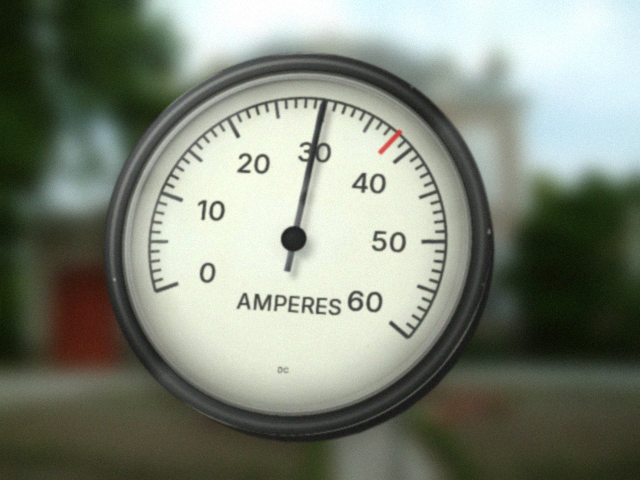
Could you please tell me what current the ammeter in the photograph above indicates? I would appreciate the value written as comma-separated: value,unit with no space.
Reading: 30,A
